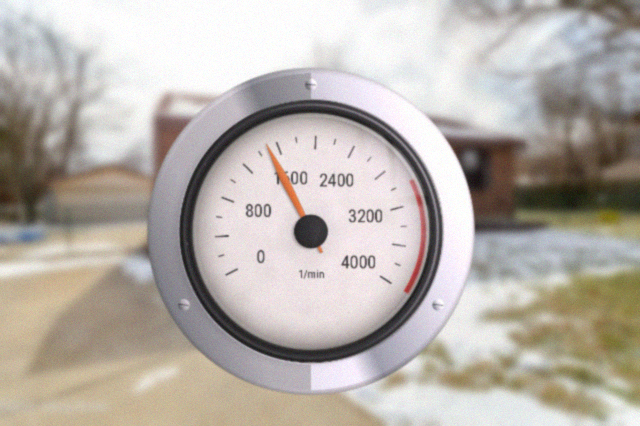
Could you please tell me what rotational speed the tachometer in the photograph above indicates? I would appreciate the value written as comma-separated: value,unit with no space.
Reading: 1500,rpm
